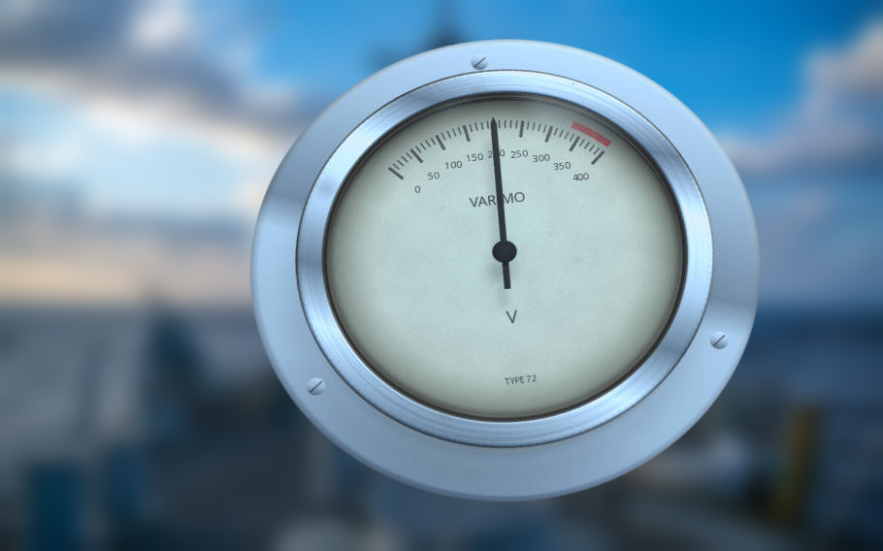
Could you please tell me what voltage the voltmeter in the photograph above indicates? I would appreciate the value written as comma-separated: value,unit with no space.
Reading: 200,V
